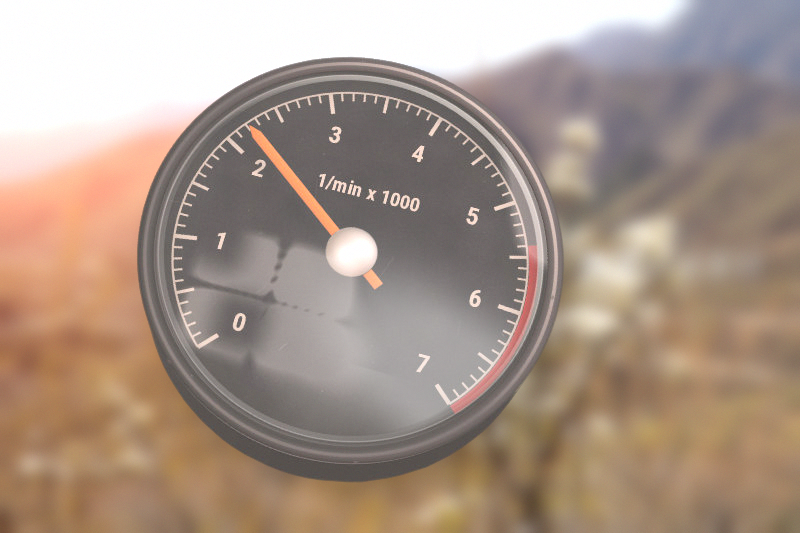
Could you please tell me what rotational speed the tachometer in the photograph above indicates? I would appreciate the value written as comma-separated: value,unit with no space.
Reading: 2200,rpm
